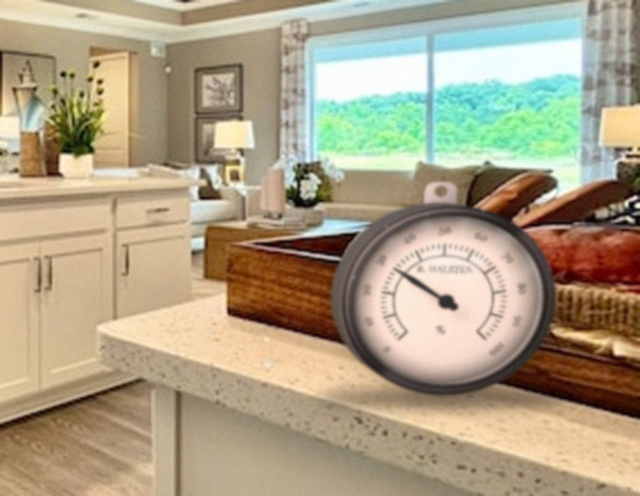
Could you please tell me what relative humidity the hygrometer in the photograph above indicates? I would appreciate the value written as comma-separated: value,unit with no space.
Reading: 30,%
